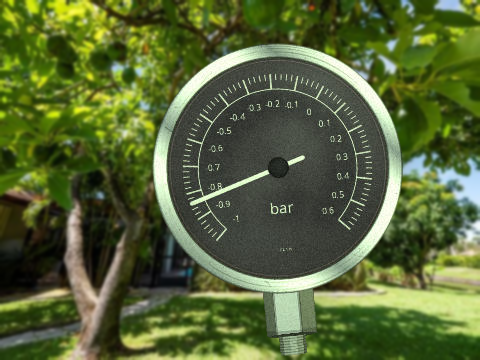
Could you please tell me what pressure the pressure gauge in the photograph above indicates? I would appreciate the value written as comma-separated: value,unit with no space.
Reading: -0.84,bar
